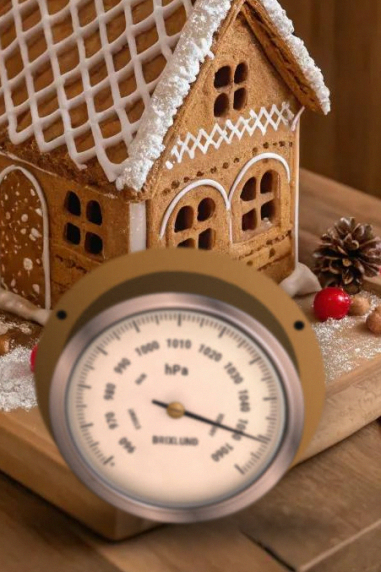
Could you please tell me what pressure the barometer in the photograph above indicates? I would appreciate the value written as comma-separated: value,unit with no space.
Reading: 1050,hPa
